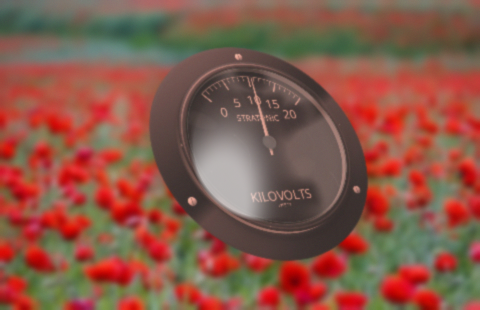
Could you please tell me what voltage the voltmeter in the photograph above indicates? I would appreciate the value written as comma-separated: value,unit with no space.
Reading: 10,kV
